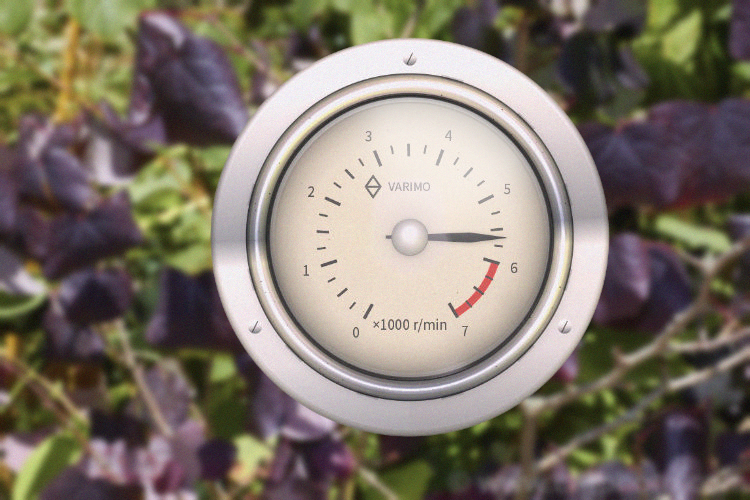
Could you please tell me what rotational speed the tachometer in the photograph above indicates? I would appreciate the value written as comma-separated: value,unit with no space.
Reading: 5625,rpm
